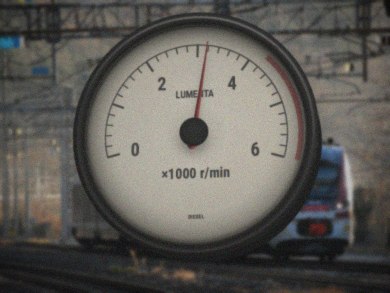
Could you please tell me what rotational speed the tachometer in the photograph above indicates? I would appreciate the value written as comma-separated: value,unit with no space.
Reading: 3200,rpm
